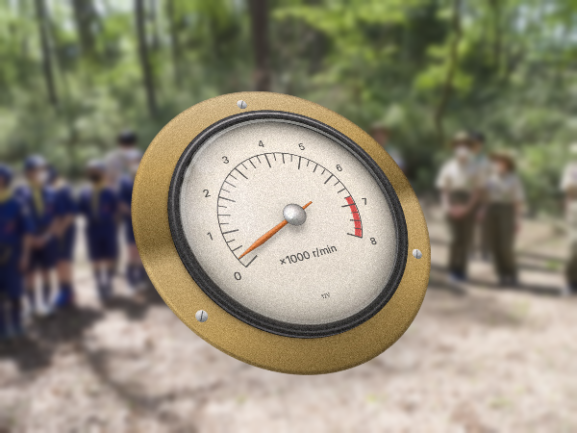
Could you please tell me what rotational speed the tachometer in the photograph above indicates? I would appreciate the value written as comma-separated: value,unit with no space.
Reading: 250,rpm
